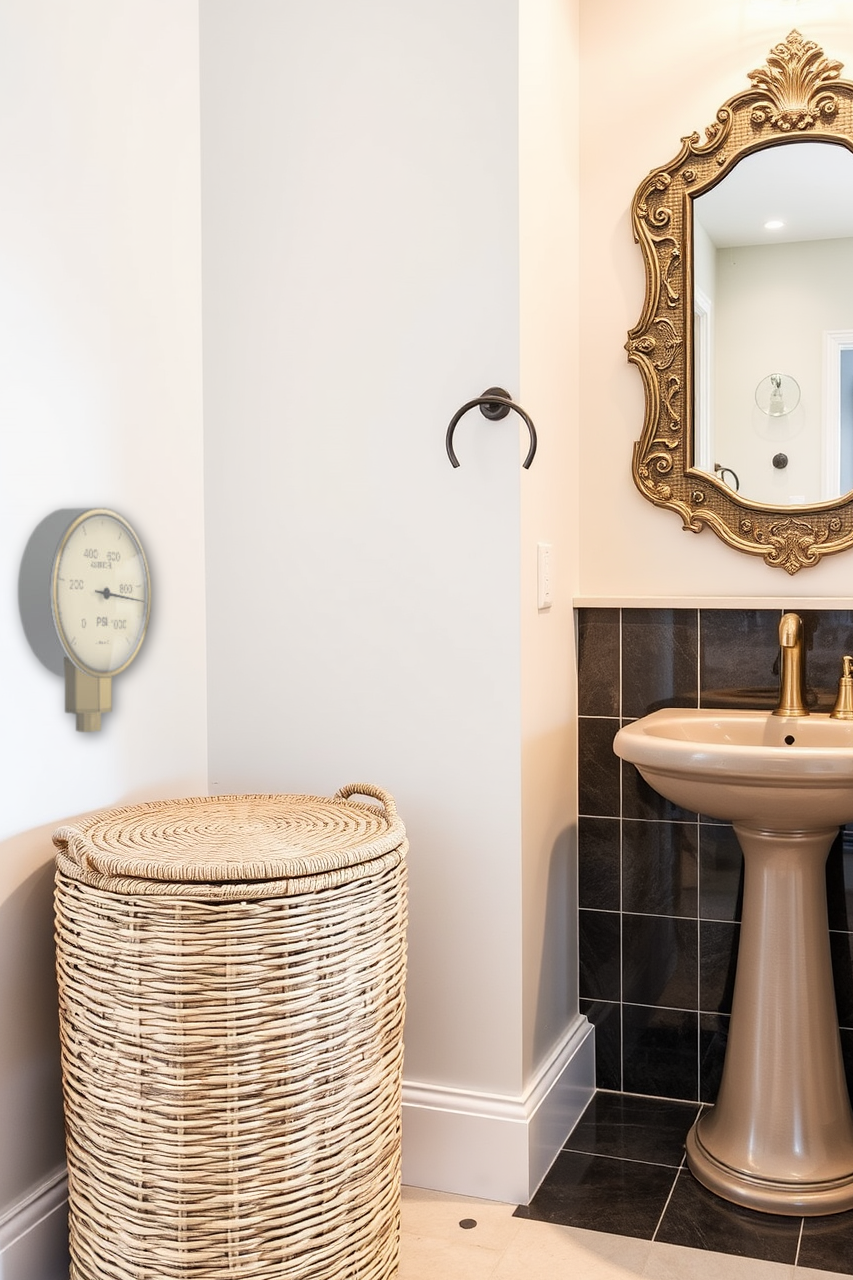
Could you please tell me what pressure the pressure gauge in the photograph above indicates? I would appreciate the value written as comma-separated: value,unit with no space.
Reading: 850,psi
